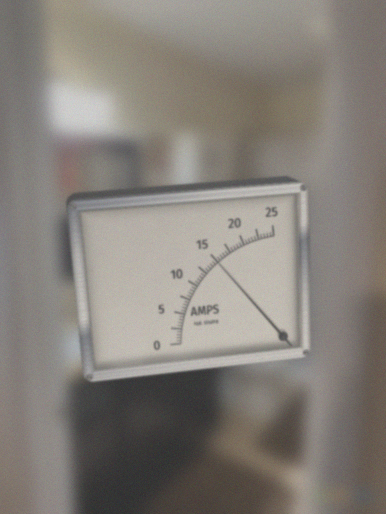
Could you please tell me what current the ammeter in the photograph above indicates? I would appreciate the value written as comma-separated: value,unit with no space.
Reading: 15,A
